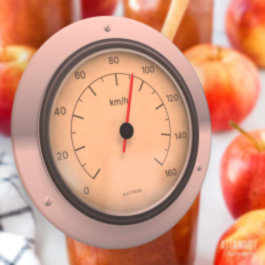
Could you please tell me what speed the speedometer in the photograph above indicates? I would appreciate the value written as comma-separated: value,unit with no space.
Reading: 90,km/h
